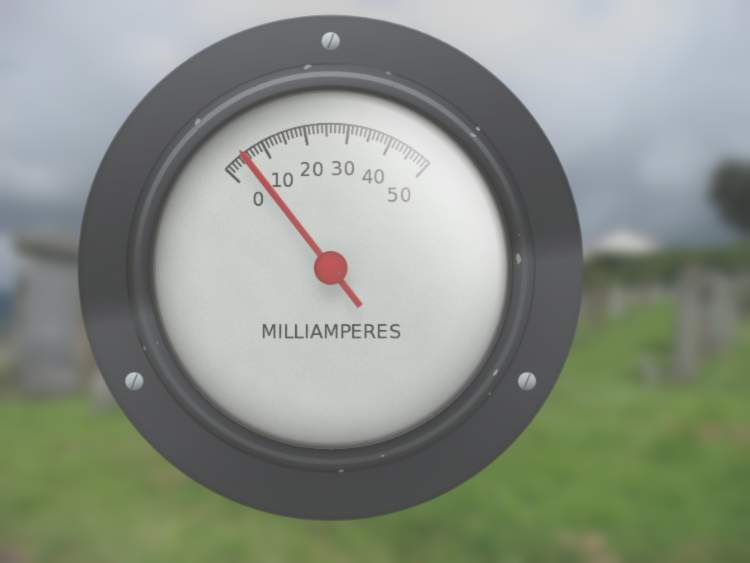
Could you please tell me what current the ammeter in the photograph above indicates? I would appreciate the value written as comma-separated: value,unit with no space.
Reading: 5,mA
